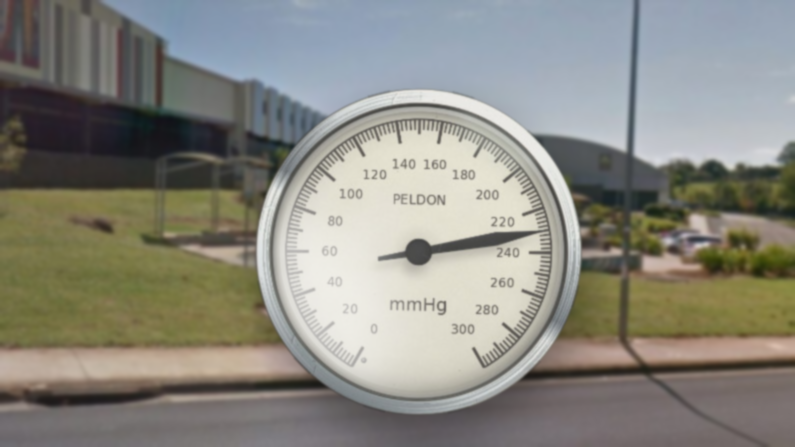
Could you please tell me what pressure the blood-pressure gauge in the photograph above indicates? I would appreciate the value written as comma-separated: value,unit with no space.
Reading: 230,mmHg
